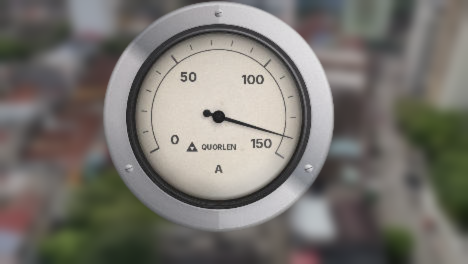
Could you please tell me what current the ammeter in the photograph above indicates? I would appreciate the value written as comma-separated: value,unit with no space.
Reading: 140,A
